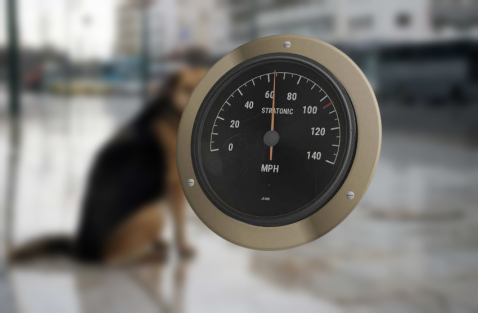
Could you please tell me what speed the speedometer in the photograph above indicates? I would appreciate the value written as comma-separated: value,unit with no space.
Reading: 65,mph
